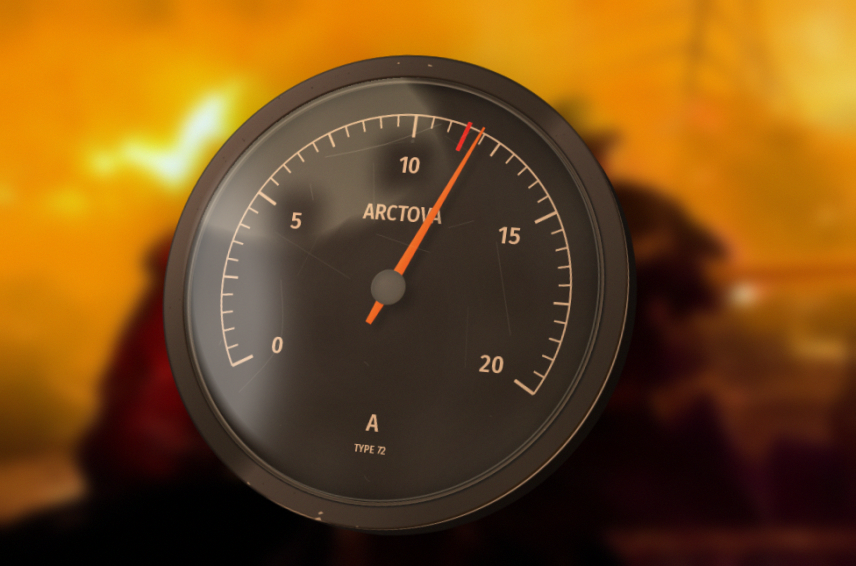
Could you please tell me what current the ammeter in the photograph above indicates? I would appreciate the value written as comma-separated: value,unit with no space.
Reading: 12,A
